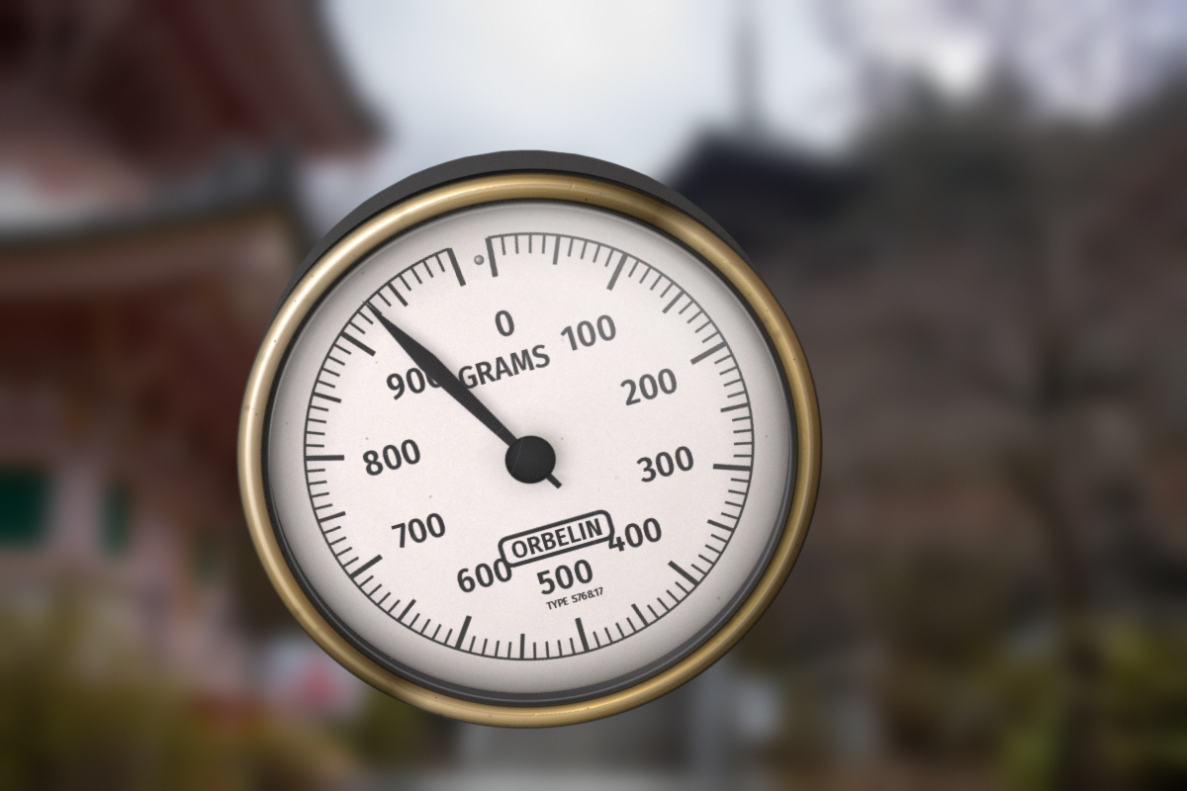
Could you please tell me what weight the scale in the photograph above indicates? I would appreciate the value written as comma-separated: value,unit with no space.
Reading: 930,g
